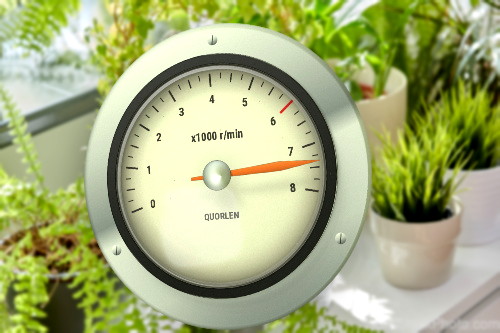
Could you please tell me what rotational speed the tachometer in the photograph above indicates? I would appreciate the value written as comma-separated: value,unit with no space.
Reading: 7375,rpm
